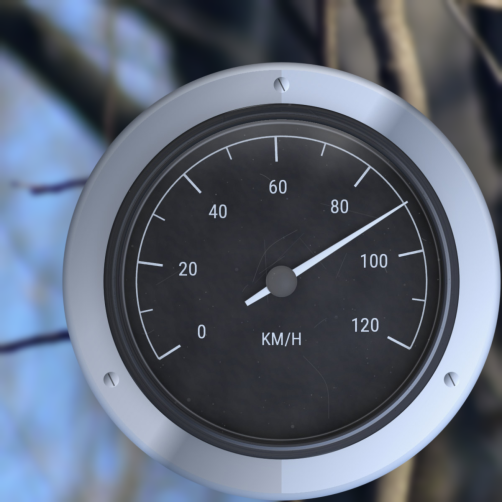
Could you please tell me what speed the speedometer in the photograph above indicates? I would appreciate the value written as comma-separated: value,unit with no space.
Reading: 90,km/h
